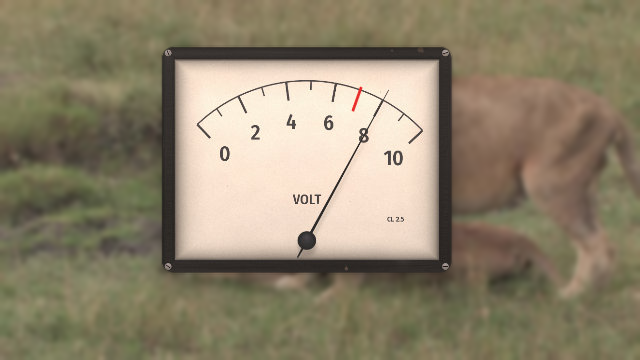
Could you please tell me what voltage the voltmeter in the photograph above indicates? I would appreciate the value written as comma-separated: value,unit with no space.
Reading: 8,V
